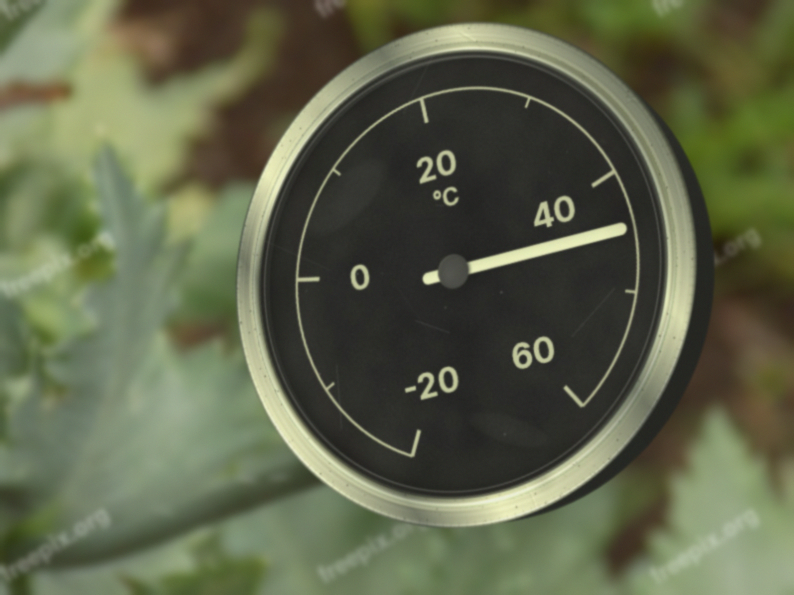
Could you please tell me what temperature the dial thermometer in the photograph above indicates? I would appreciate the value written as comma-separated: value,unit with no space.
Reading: 45,°C
